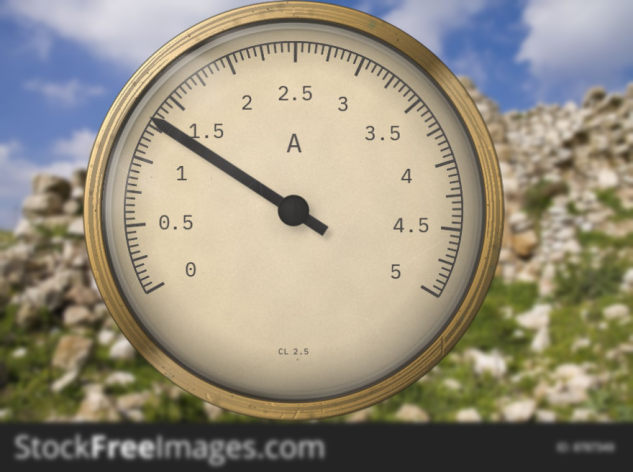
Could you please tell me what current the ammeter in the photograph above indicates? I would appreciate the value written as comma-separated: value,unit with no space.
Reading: 1.3,A
